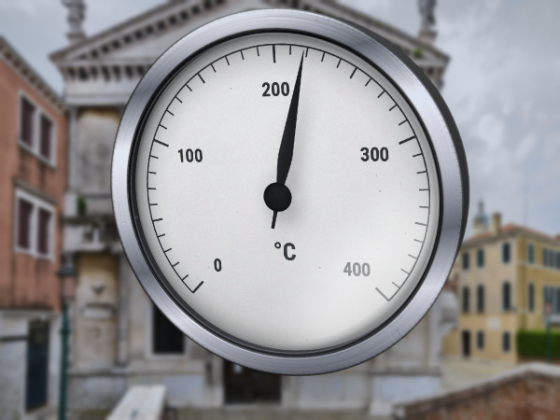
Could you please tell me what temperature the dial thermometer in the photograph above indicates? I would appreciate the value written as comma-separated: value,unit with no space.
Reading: 220,°C
